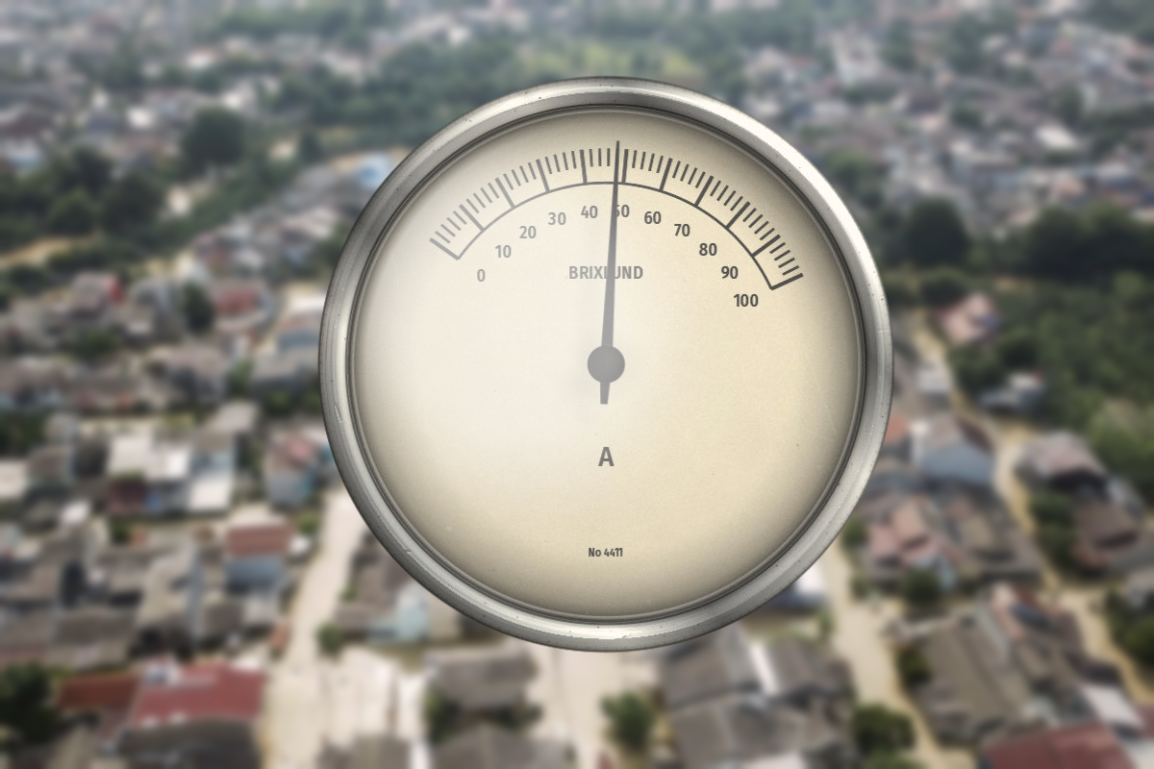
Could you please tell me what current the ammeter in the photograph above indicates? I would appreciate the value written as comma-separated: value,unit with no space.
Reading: 48,A
